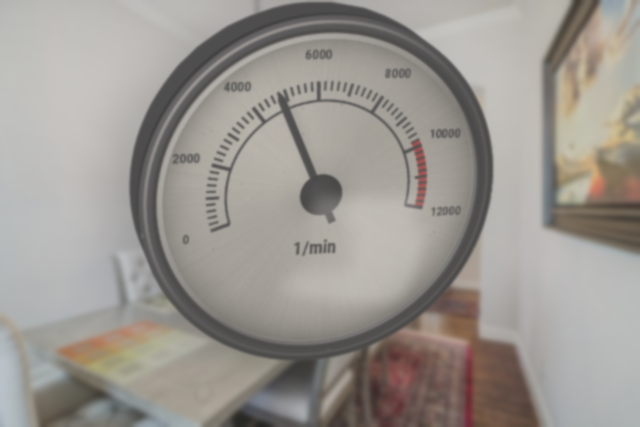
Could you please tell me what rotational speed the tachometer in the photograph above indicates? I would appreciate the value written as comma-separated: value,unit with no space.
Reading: 4800,rpm
